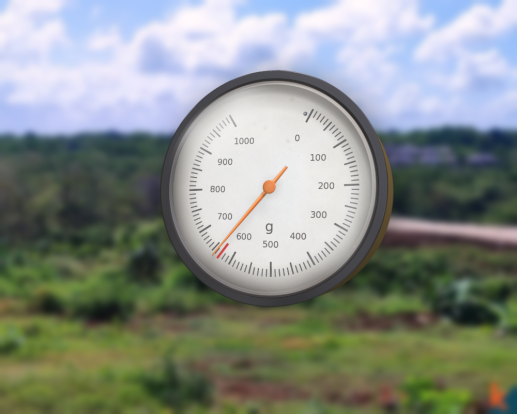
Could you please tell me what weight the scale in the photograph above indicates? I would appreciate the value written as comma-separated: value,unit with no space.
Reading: 640,g
